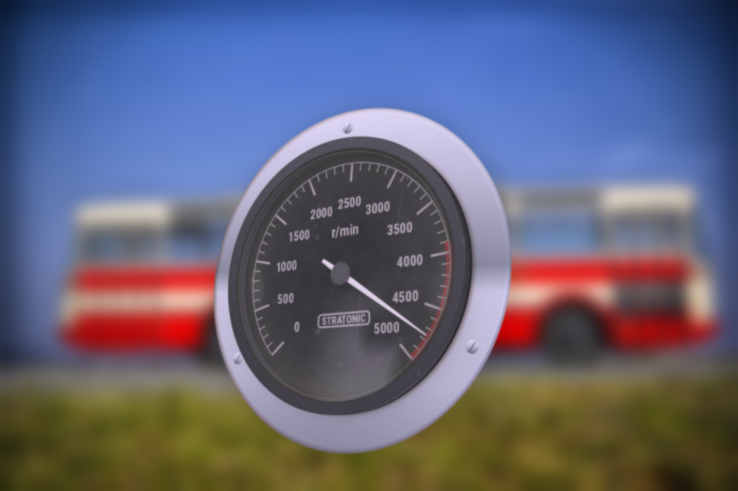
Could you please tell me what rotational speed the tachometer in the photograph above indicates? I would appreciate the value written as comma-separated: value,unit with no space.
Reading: 4750,rpm
